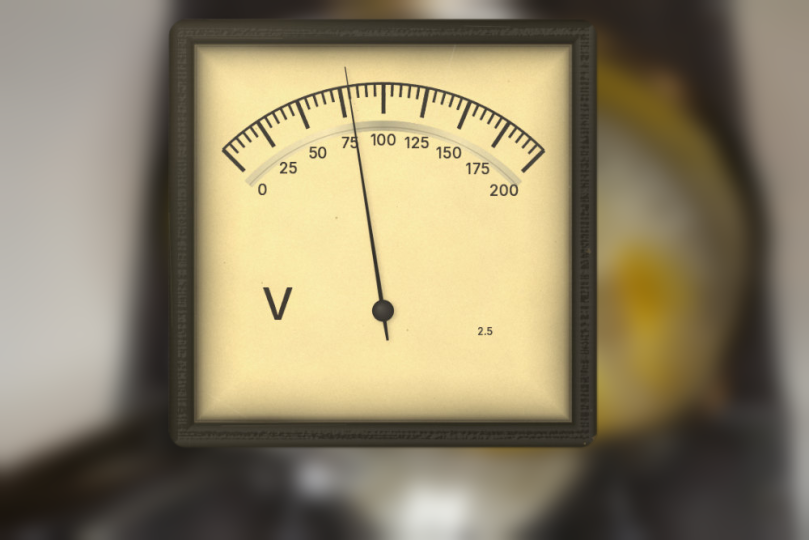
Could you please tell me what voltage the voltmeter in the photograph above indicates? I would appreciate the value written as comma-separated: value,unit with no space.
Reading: 80,V
